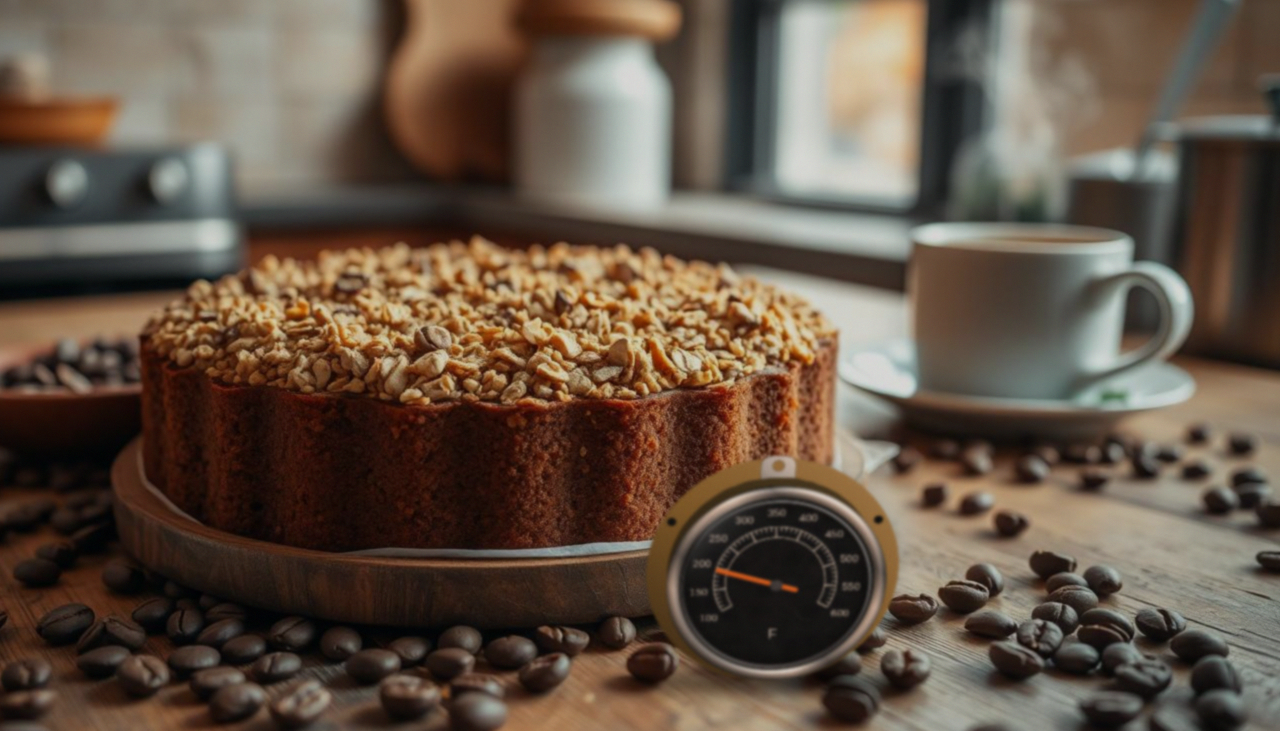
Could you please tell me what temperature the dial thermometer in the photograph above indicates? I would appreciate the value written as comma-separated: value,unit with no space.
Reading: 200,°F
